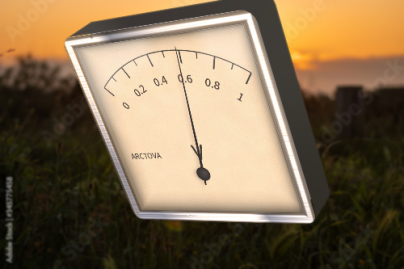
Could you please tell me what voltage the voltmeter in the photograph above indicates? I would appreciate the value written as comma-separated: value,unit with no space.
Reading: 0.6,V
